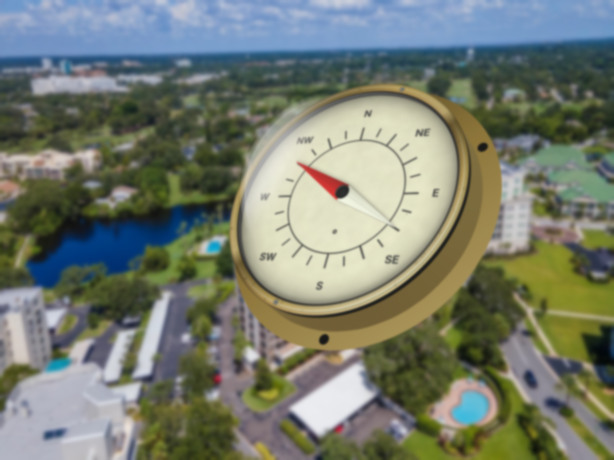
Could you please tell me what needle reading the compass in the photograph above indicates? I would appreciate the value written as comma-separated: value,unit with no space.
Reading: 300,°
